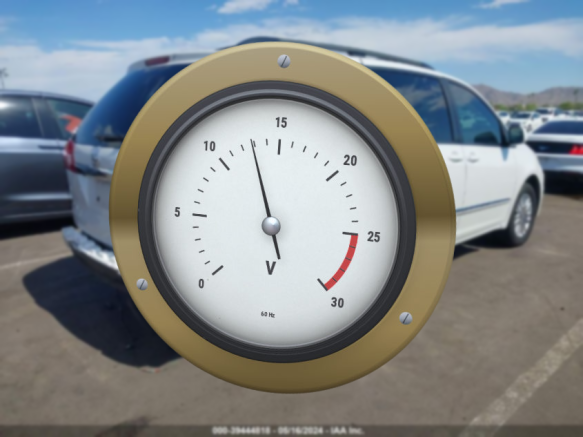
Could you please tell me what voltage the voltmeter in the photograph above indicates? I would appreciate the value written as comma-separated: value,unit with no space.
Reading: 13,V
